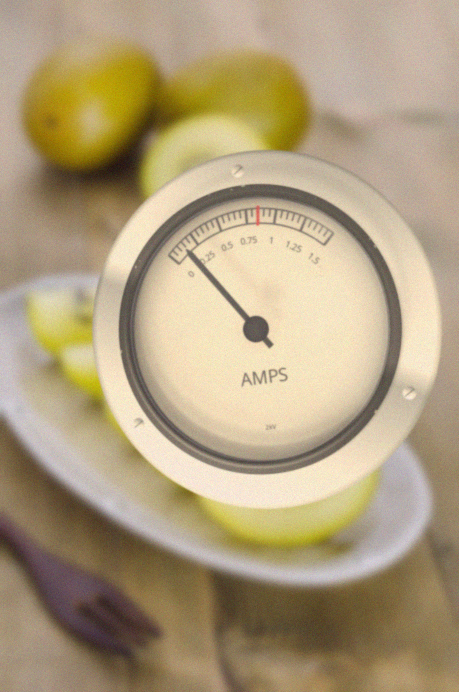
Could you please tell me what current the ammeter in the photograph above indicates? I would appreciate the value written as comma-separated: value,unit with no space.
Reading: 0.15,A
